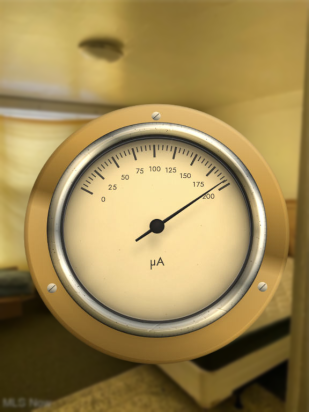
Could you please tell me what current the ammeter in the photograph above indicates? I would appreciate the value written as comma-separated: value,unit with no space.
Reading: 195,µA
